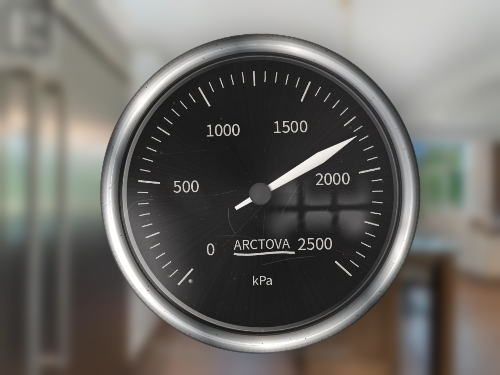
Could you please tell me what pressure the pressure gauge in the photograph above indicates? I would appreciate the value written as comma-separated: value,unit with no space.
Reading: 1825,kPa
